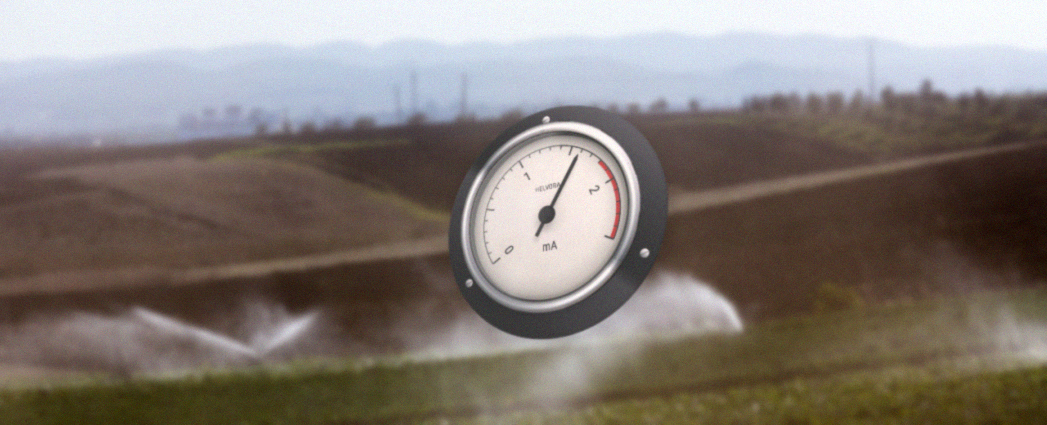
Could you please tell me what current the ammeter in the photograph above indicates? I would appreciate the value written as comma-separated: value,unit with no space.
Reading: 1.6,mA
